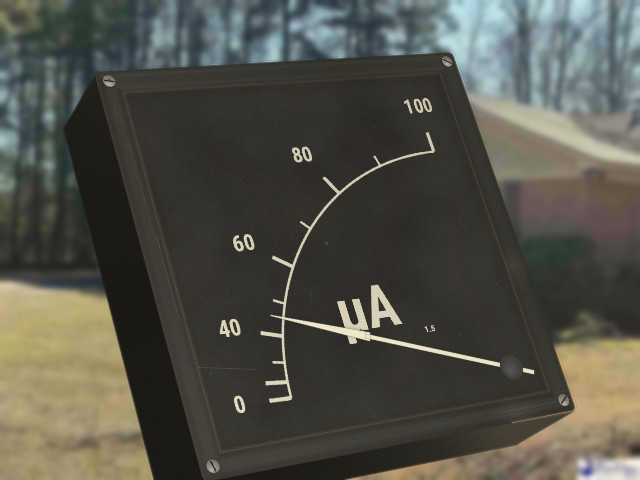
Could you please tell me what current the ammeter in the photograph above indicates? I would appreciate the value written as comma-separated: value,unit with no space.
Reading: 45,µA
